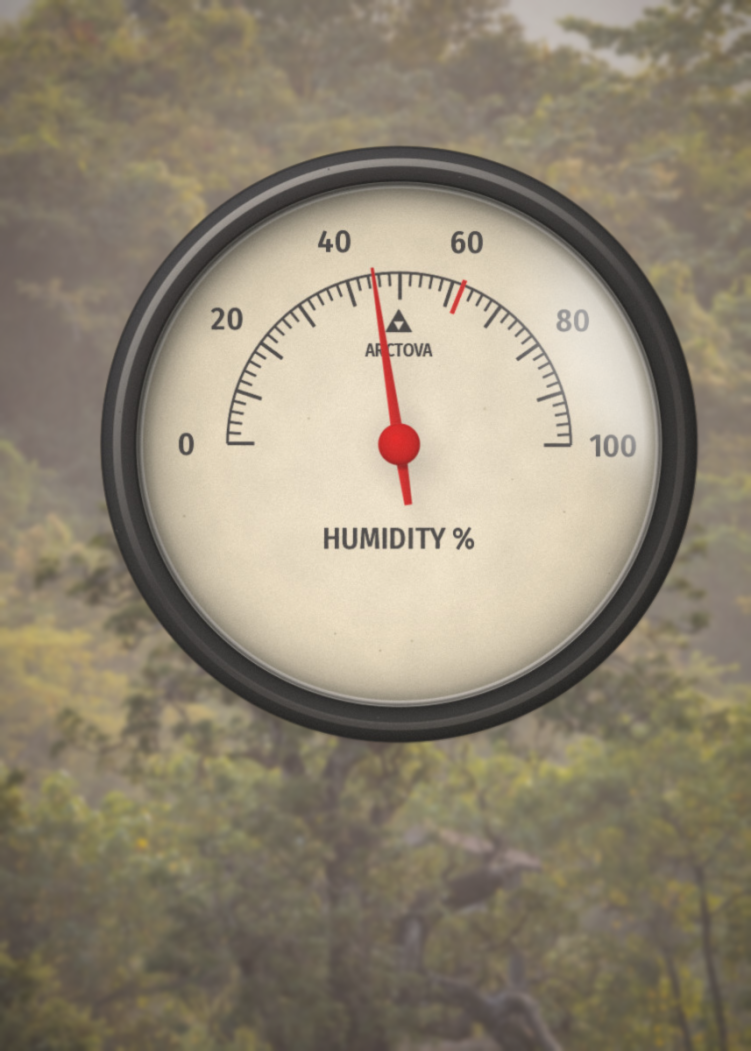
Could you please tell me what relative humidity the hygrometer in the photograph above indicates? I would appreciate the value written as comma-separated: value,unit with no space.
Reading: 45,%
